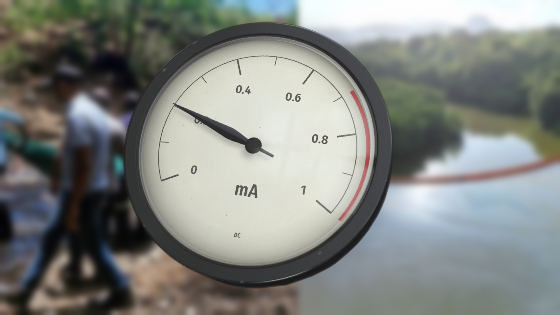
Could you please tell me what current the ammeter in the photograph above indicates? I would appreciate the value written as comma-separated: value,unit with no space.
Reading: 0.2,mA
